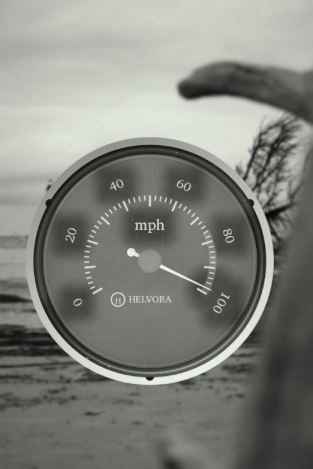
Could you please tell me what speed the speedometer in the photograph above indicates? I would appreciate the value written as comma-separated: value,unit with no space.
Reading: 98,mph
